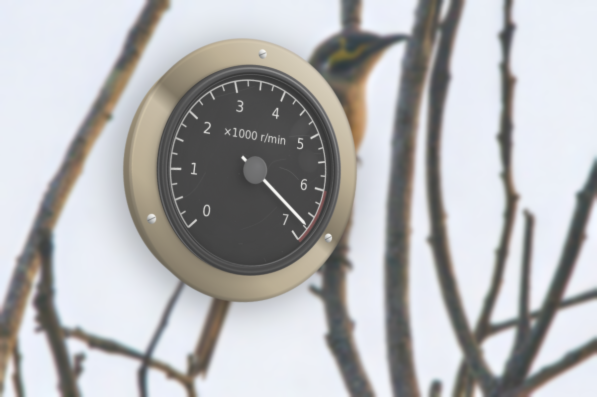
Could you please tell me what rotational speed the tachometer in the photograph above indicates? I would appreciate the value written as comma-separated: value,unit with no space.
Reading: 6750,rpm
